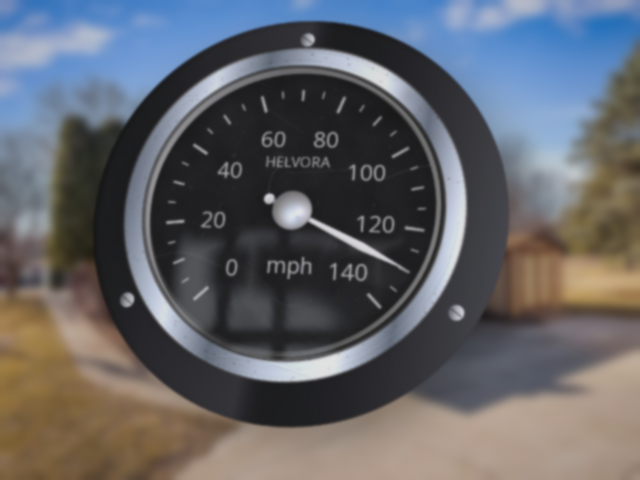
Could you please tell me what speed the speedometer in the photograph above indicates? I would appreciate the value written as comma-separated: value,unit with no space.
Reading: 130,mph
